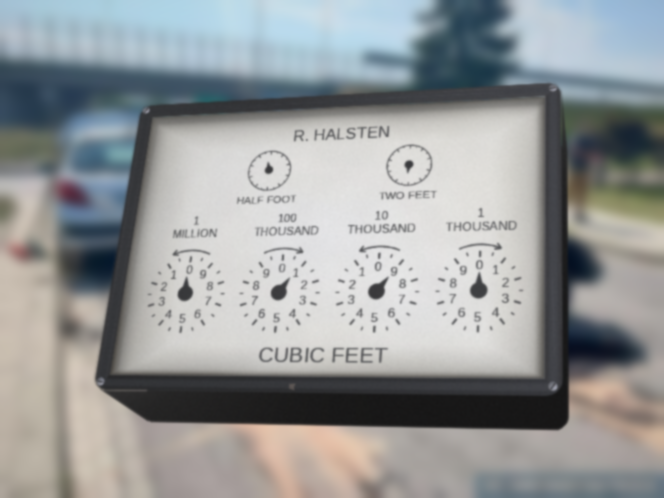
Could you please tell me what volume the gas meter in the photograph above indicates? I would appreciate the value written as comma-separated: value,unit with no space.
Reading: 9000,ft³
